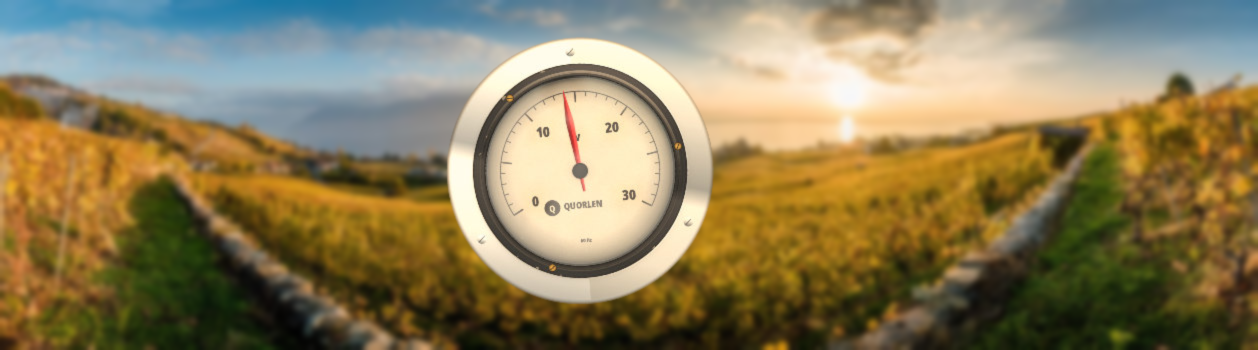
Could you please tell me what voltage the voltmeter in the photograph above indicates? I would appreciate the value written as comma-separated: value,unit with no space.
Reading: 14,V
